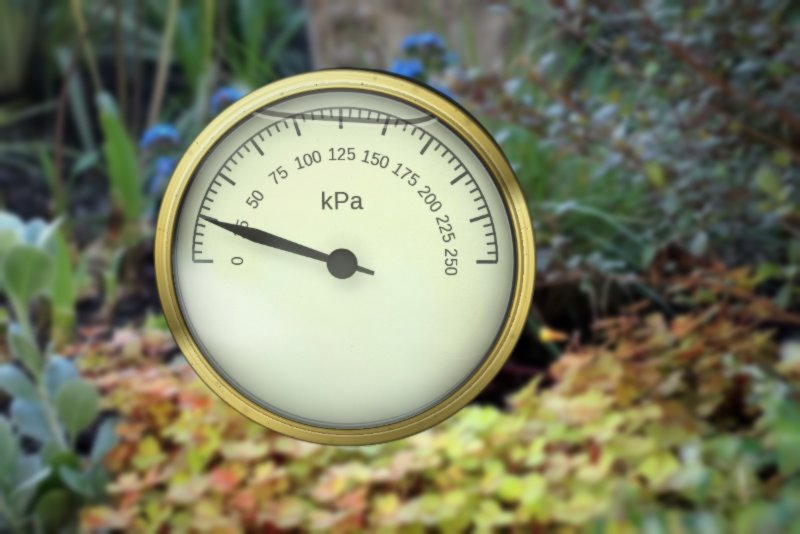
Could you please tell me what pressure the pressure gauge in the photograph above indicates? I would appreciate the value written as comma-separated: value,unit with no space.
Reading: 25,kPa
